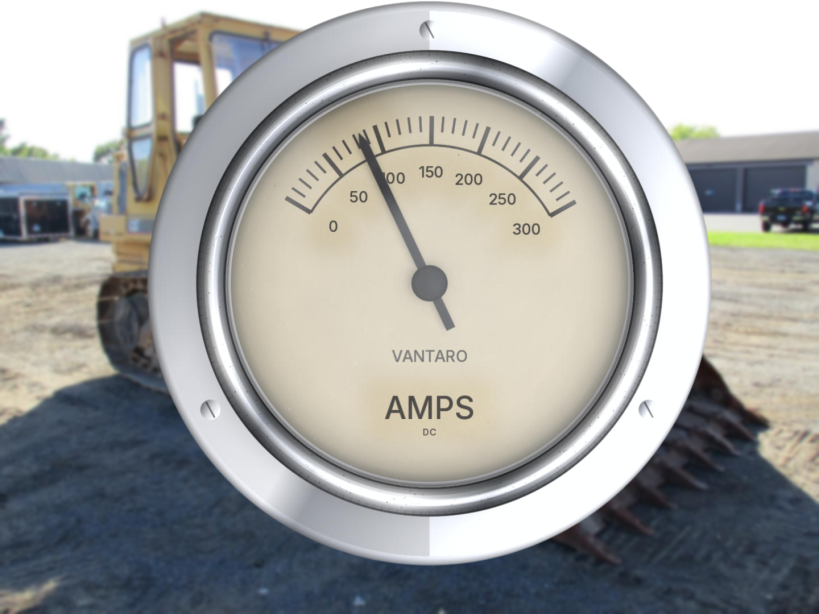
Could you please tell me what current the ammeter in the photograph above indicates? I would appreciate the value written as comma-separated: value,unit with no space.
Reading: 85,A
